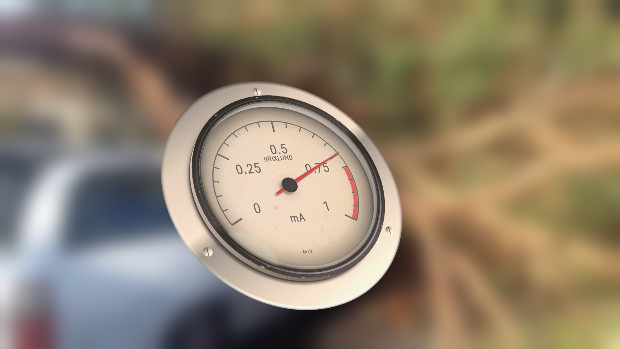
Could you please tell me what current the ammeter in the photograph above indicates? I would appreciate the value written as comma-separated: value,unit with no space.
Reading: 0.75,mA
